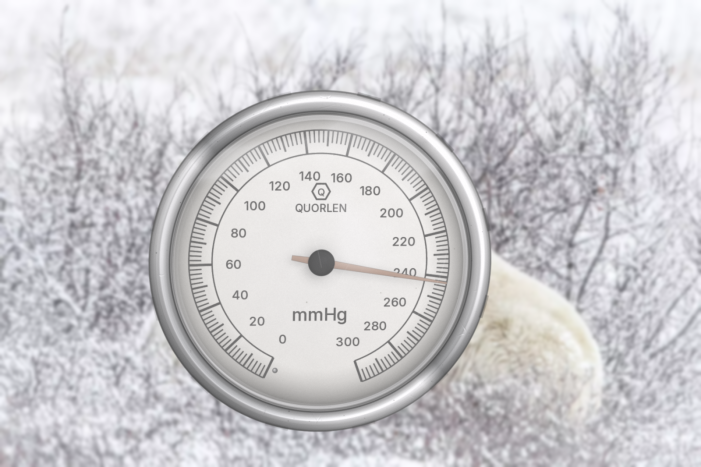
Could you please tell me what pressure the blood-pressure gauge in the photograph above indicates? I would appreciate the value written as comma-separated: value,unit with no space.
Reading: 242,mmHg
